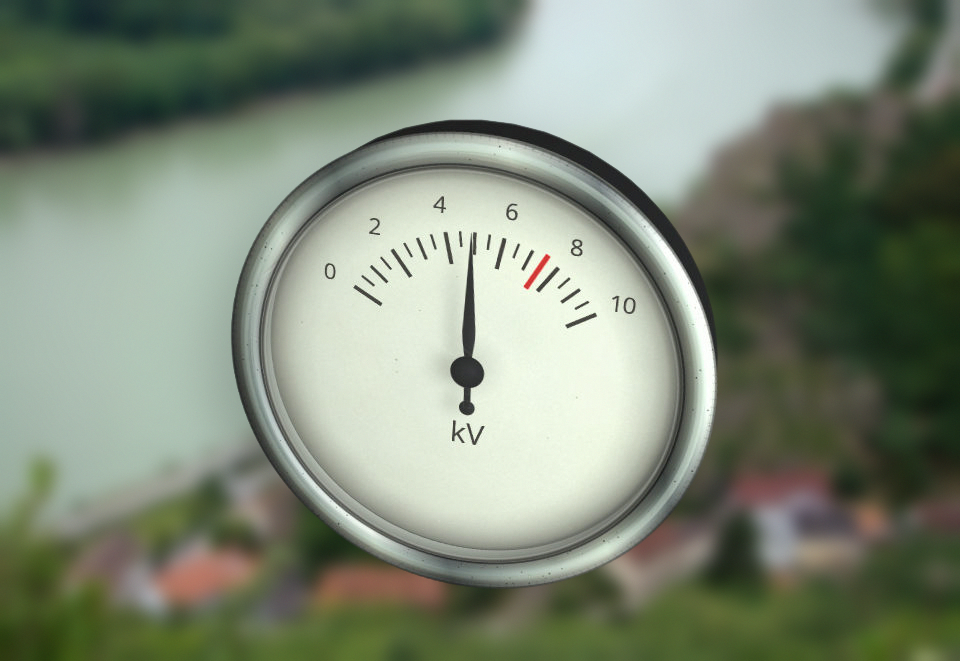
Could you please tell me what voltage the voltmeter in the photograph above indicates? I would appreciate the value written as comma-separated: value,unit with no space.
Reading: 5,kV
